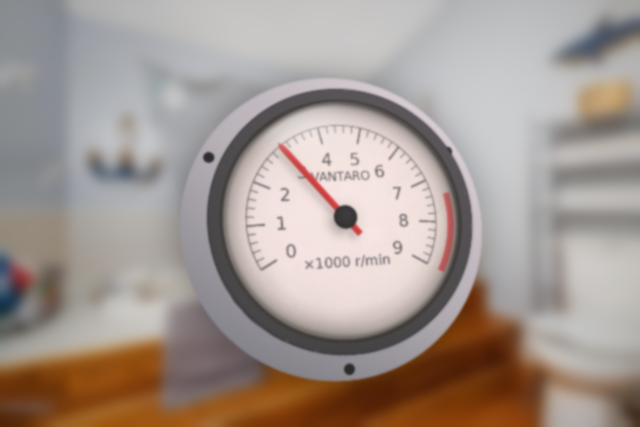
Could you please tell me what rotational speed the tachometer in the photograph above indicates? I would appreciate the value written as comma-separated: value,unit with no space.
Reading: 3000,rpm
